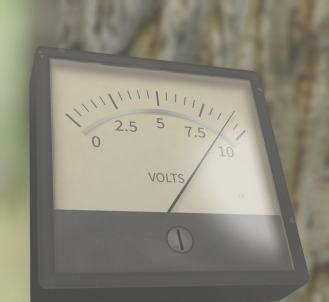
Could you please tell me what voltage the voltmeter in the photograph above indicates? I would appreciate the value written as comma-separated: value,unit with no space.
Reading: 9,V
